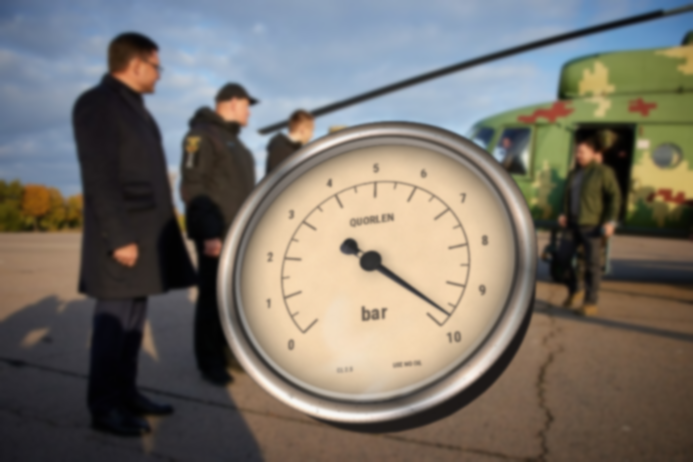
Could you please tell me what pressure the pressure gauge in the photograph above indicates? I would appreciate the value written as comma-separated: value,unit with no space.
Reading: 9.75,bar
